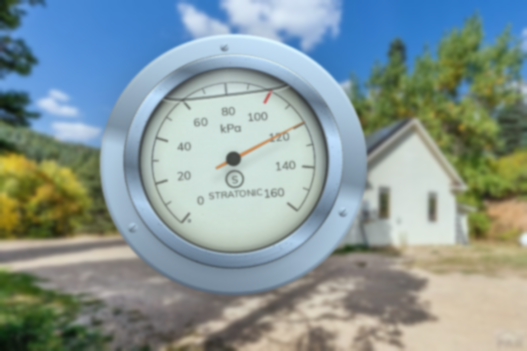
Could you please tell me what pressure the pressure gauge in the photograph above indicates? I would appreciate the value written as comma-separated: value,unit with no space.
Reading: 120,kPa
